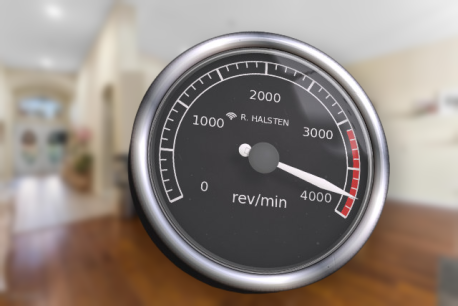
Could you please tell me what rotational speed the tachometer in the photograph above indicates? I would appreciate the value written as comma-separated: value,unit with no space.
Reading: 3800,rpm
